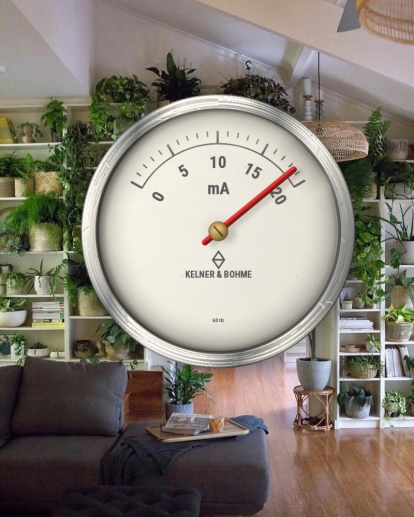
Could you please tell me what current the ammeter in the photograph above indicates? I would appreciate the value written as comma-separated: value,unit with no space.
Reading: 18.5,mA
